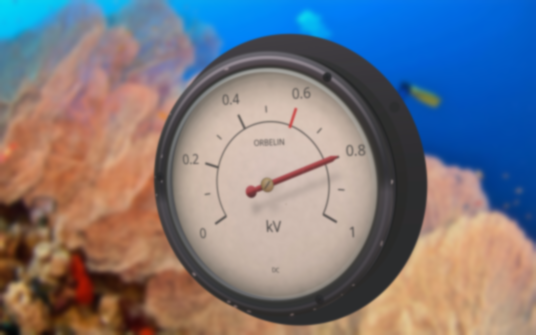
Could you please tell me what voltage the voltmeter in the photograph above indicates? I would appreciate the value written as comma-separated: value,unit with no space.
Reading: 0.8,kV
